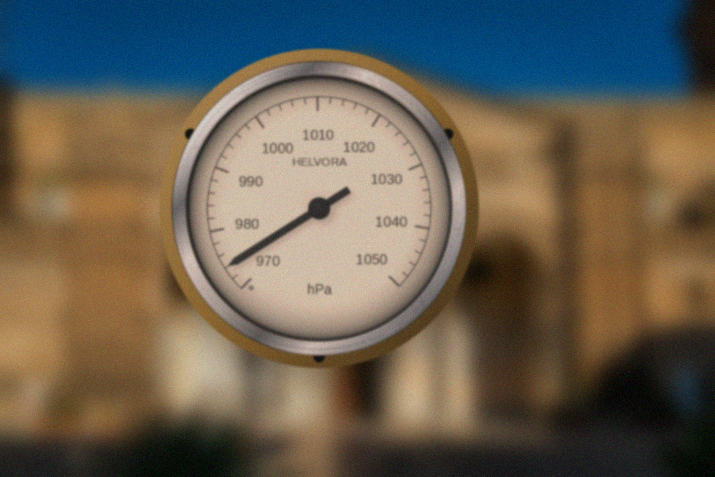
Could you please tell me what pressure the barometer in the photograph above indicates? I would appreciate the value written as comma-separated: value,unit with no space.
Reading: 974,hPa
